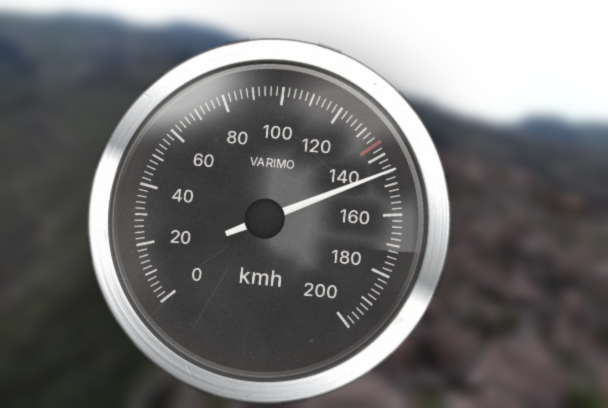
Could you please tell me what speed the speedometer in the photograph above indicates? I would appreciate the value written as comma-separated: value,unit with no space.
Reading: 146,km/h
